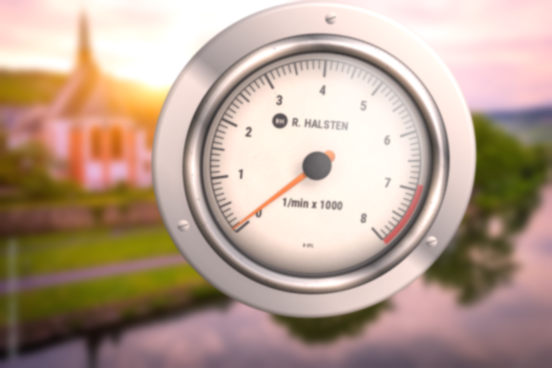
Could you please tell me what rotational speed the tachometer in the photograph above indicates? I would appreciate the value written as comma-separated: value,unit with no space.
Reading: 100,rpm
